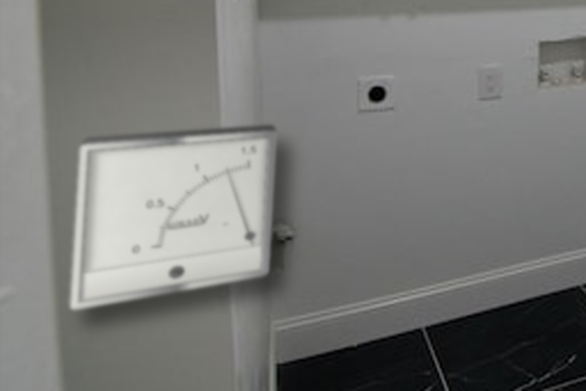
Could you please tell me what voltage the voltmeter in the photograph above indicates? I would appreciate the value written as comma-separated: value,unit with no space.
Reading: 1.25,V
